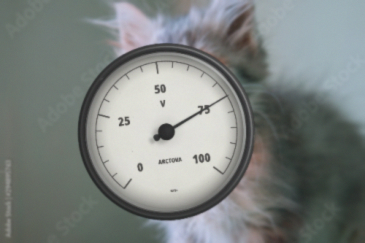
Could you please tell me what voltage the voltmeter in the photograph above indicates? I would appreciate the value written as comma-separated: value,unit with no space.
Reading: 75,V
